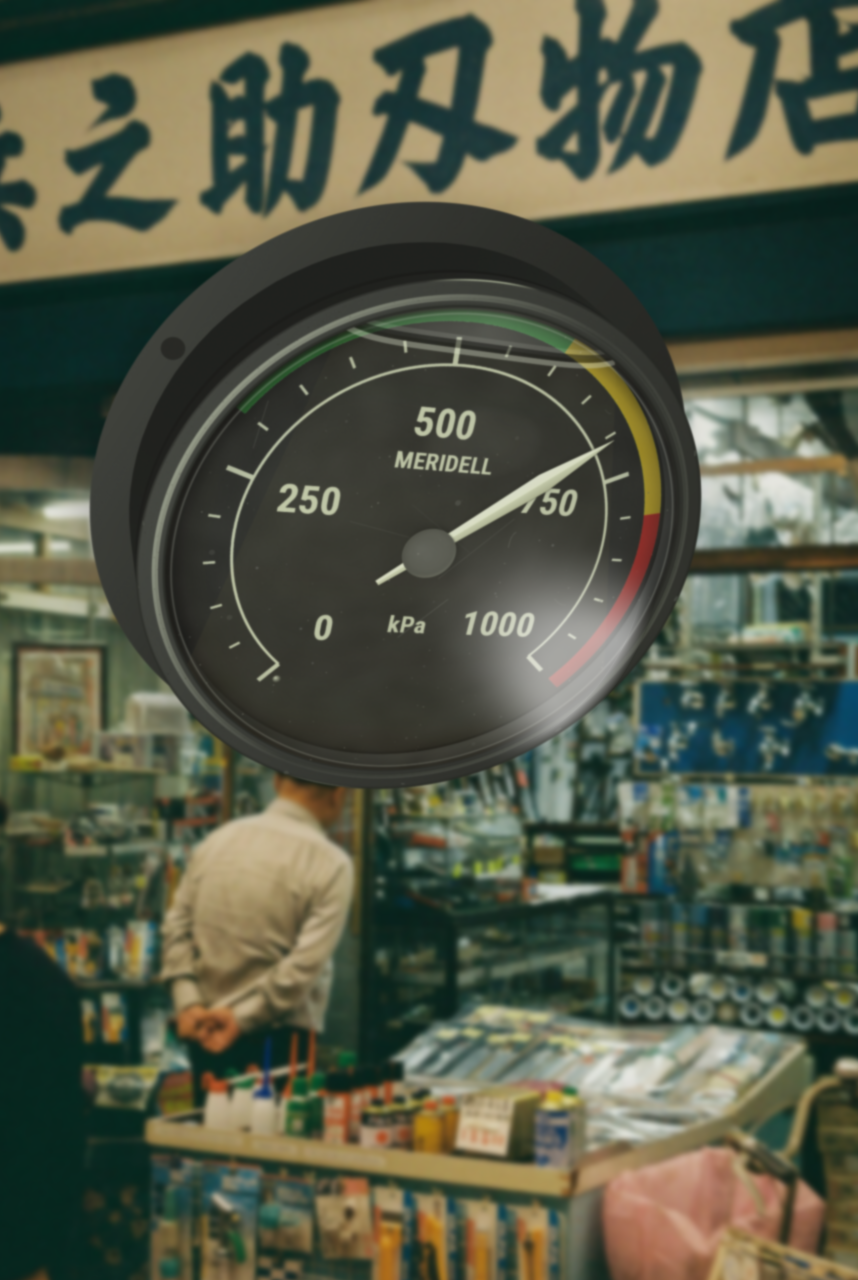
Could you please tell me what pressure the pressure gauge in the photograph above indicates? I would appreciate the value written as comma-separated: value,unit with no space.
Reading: 700,kPa
